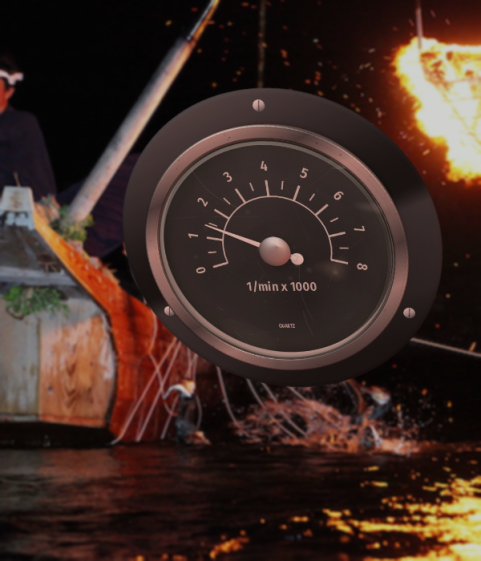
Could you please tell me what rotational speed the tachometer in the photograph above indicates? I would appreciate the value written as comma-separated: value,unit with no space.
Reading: 1500,rpm
